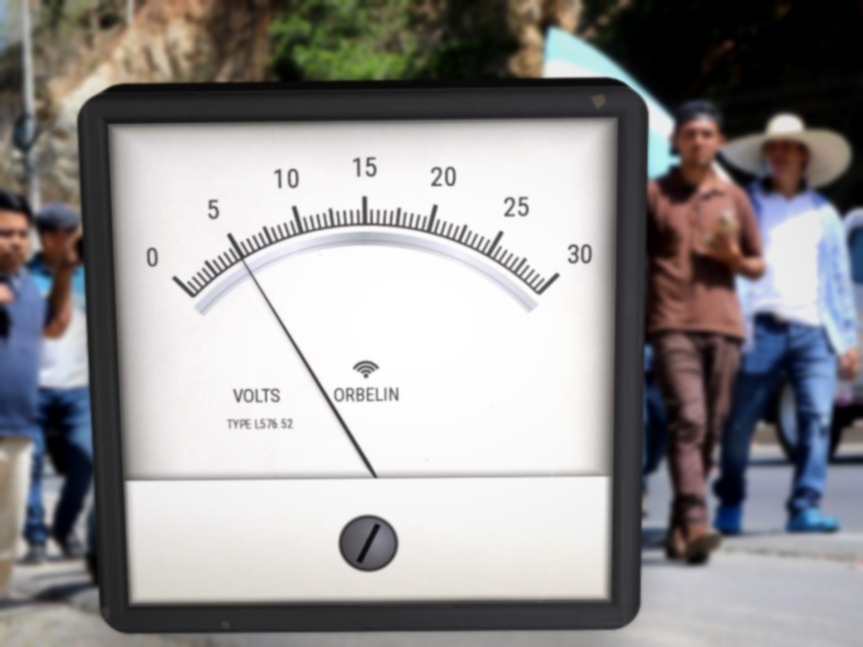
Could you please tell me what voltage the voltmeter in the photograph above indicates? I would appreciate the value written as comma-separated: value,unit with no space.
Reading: 5,V
